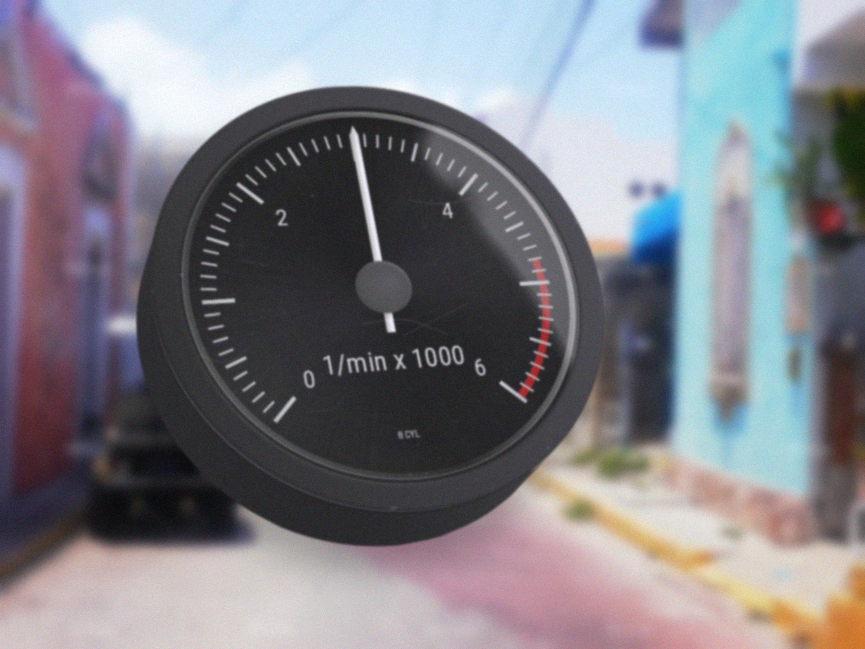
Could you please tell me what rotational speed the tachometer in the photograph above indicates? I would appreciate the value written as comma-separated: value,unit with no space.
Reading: 3000,rpm
